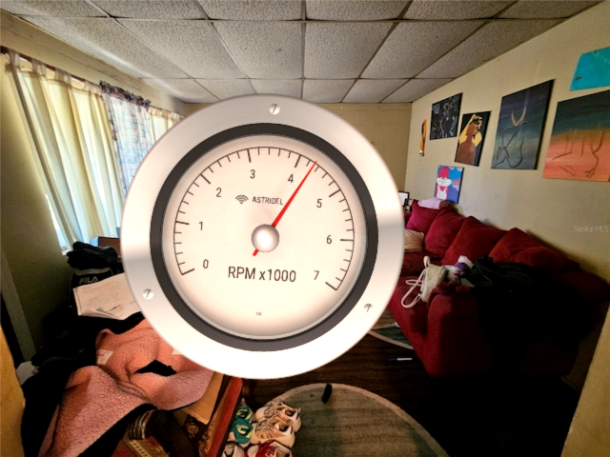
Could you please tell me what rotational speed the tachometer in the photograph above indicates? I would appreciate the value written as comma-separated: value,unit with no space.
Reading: 4300,rpm
